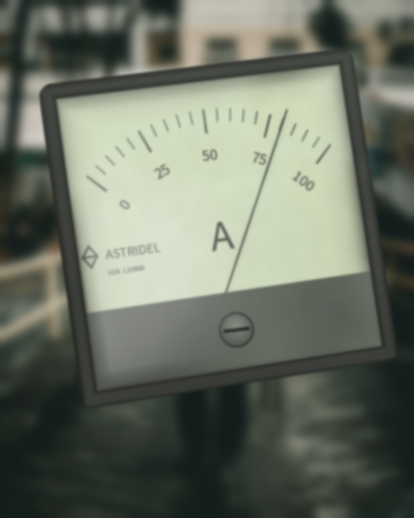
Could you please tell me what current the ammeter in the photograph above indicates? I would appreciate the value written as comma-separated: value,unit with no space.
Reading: 80,A
